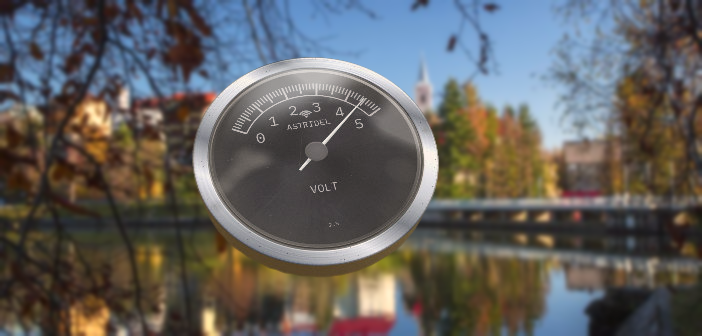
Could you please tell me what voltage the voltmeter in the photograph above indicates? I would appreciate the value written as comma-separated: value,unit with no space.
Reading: 4.5,V
